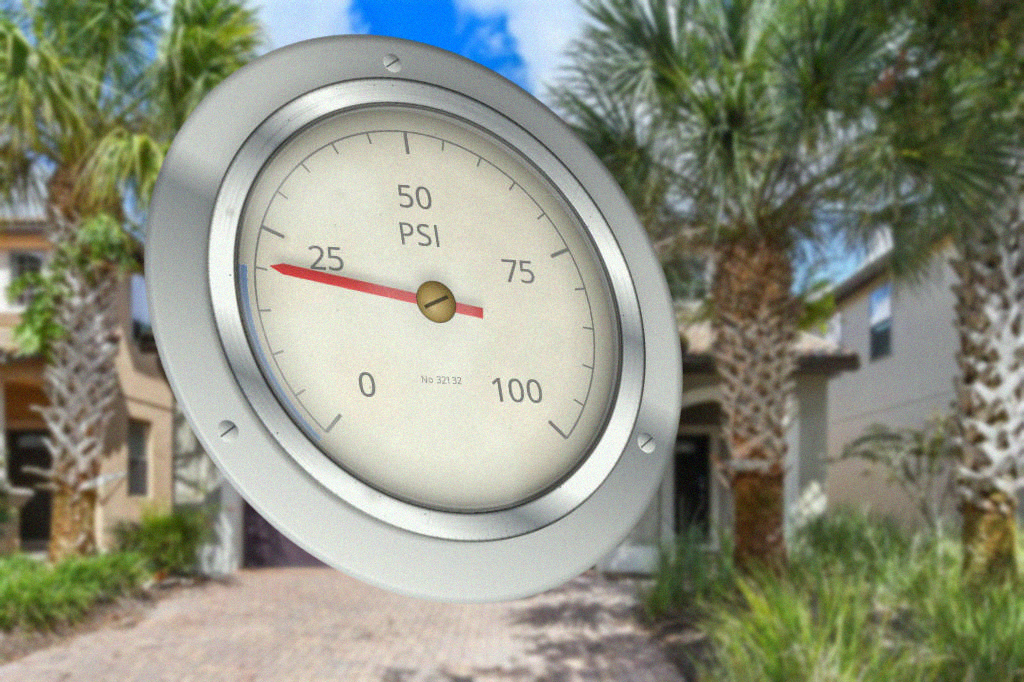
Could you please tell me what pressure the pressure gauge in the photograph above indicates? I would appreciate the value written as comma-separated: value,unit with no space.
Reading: 20,psi
